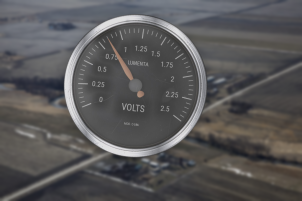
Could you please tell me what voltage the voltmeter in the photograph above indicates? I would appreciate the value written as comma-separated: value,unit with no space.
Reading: 0.85,V
